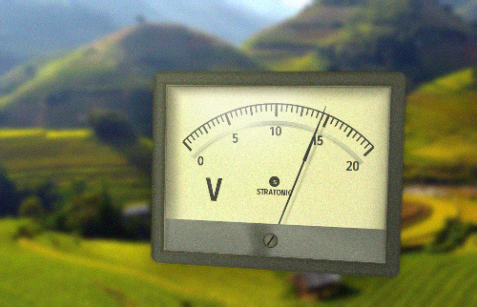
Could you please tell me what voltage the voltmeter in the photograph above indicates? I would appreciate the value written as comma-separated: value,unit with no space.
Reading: 14.5,V
